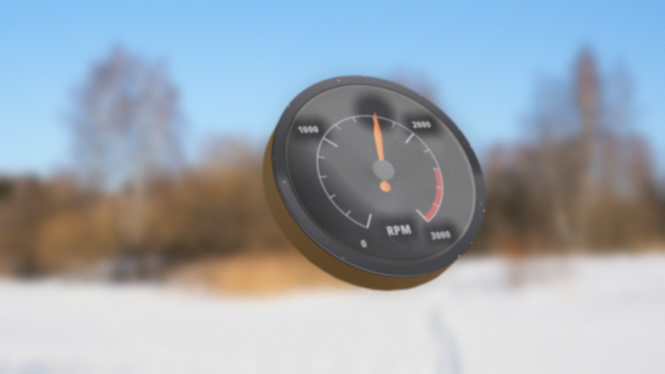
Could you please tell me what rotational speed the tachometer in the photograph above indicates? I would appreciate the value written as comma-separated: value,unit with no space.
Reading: 1600,rpm
